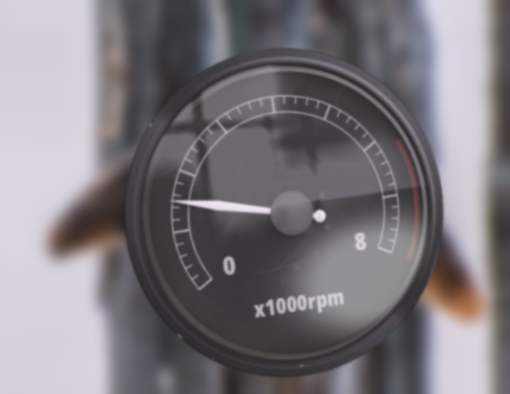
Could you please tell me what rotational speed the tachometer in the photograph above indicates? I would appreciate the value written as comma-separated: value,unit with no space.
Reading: 1500,rpm
